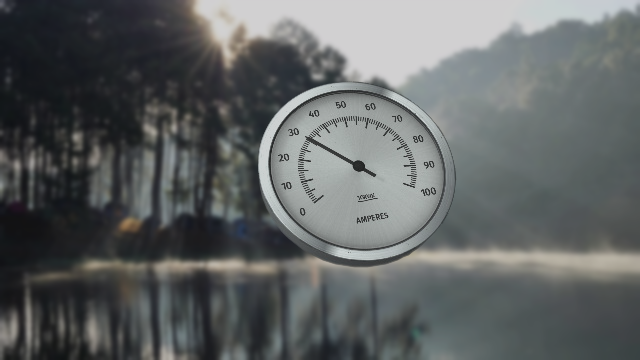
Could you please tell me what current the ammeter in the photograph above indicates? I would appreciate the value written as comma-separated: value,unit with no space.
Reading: 30,A
